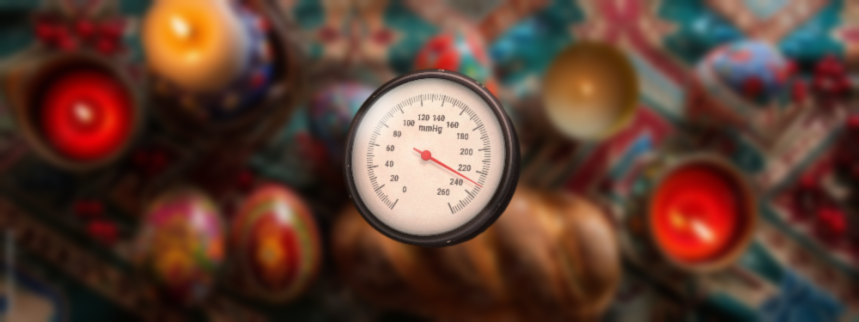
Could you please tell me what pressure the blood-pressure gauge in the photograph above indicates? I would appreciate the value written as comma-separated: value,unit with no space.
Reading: 230,mmHg
